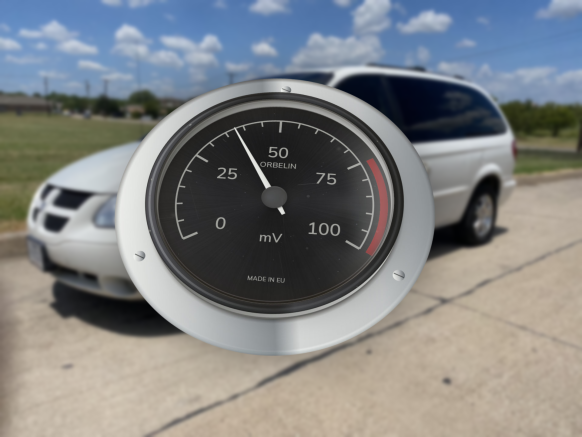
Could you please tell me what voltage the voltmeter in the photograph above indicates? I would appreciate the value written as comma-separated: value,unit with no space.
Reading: 37.5,mV
